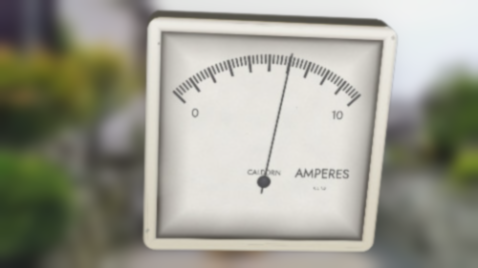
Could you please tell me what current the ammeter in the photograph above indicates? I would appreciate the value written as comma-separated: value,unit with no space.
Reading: 6,A
